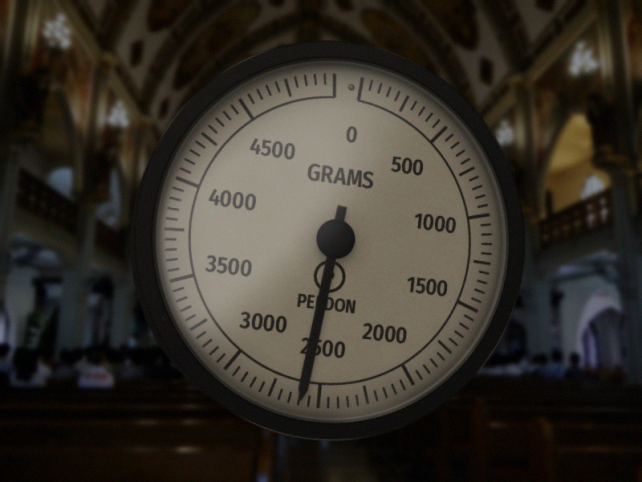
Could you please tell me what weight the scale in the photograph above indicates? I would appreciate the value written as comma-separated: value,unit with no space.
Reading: 2600,g
